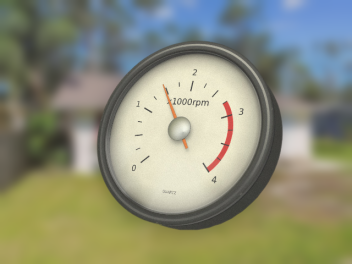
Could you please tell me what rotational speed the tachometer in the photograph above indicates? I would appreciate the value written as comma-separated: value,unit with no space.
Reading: 1500,rpm
